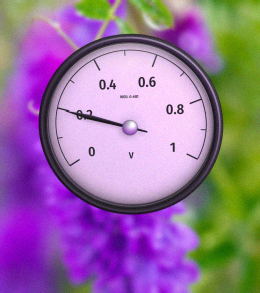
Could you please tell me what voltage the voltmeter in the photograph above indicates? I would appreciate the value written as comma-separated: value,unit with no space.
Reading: 0.2,V
